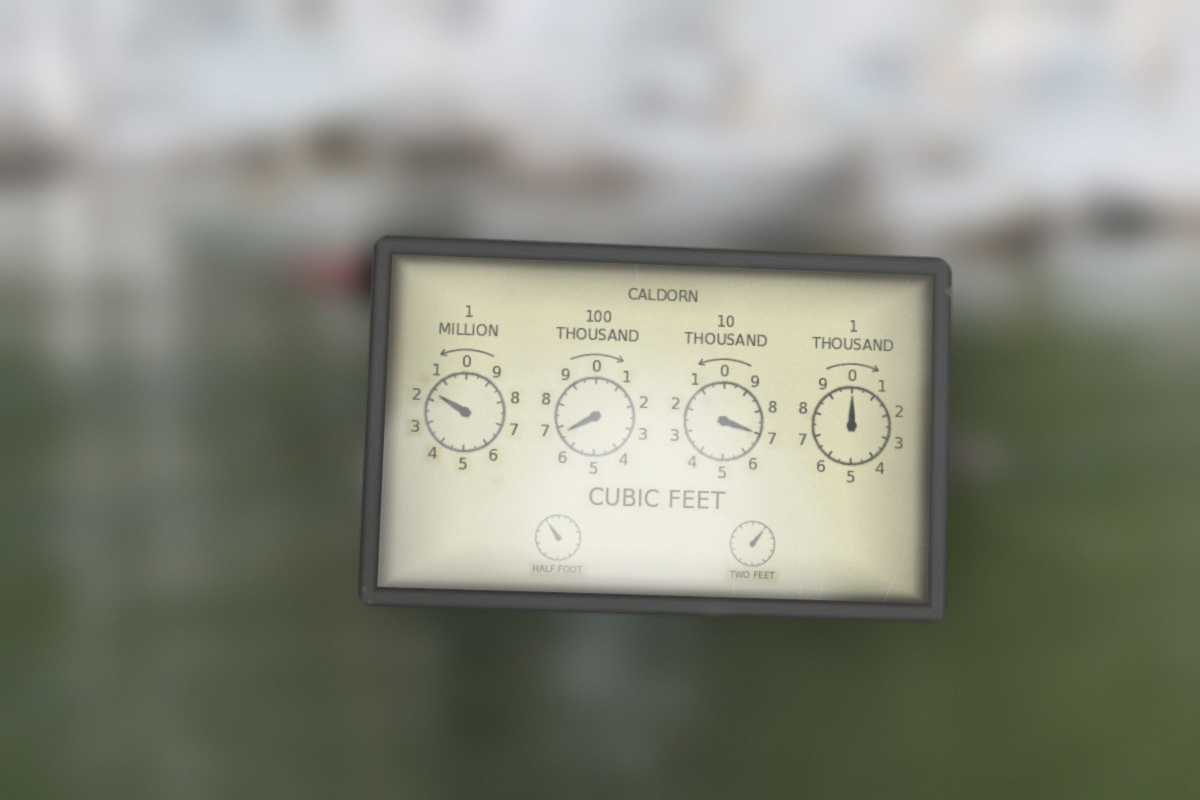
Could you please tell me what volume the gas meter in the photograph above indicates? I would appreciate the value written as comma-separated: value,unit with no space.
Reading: 167000,ft³
